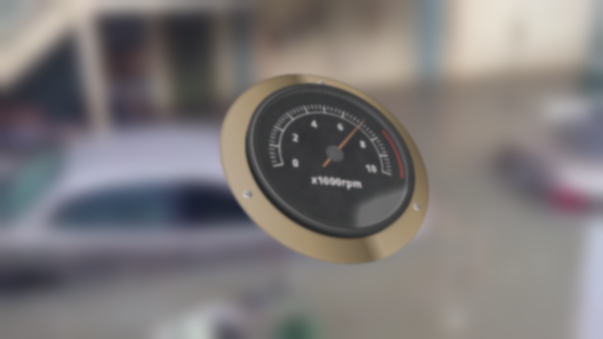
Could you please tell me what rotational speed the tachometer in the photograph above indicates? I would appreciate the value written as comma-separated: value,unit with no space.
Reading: 7000,rpm
